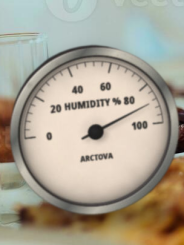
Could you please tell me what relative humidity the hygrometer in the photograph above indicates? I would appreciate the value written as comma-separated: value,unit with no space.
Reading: 88,%
